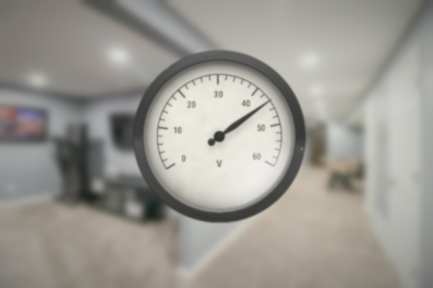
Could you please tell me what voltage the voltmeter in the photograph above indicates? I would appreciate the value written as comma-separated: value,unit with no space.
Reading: 44,V
